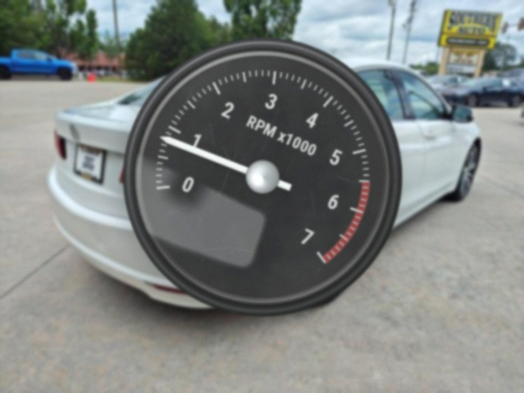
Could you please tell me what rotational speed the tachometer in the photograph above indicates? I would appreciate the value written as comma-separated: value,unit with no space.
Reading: 800,rpm
